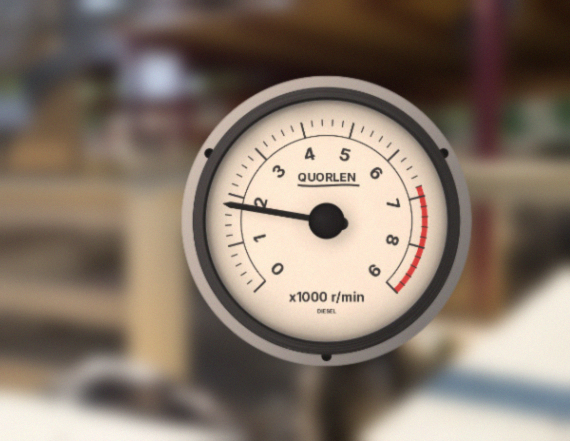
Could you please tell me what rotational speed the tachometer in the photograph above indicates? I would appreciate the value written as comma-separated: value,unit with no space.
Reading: 1800,rpm
